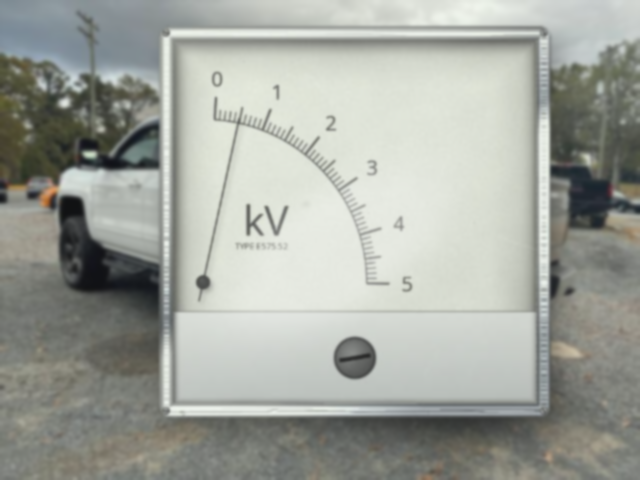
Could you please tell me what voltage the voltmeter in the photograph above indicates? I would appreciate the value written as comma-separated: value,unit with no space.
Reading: 0.5,kV
